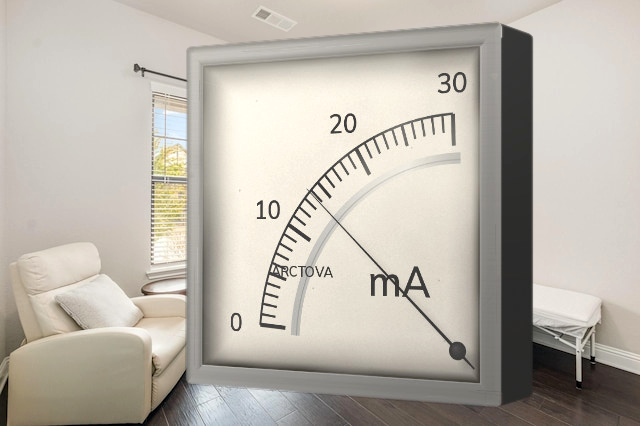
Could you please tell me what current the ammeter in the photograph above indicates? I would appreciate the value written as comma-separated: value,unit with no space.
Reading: 14,mA
